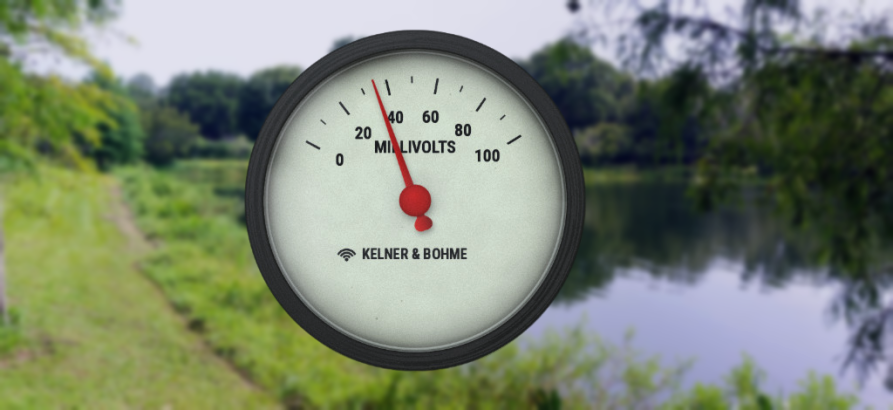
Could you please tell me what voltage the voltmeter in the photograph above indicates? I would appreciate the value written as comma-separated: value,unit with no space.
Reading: 35,mV
